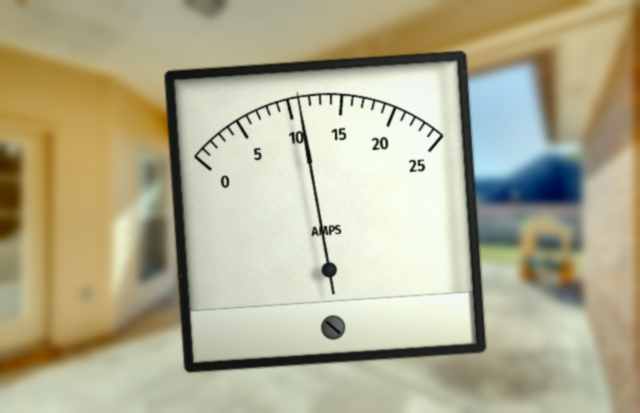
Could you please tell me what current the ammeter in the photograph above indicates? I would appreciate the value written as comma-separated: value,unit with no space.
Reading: 11,A
